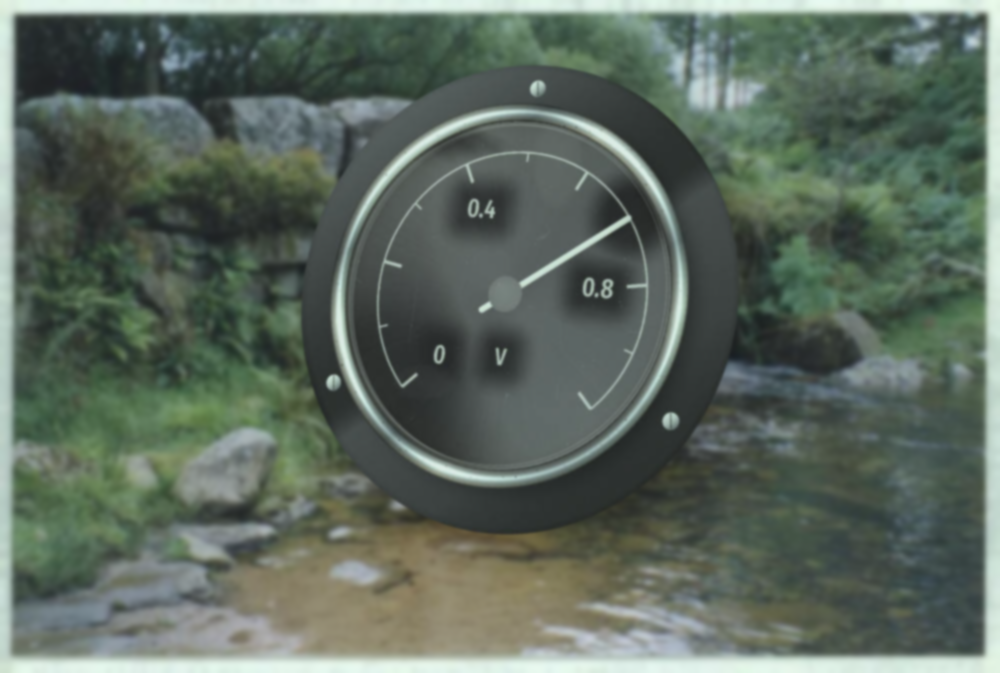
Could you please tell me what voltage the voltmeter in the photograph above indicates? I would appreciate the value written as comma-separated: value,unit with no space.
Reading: 0.7,V
